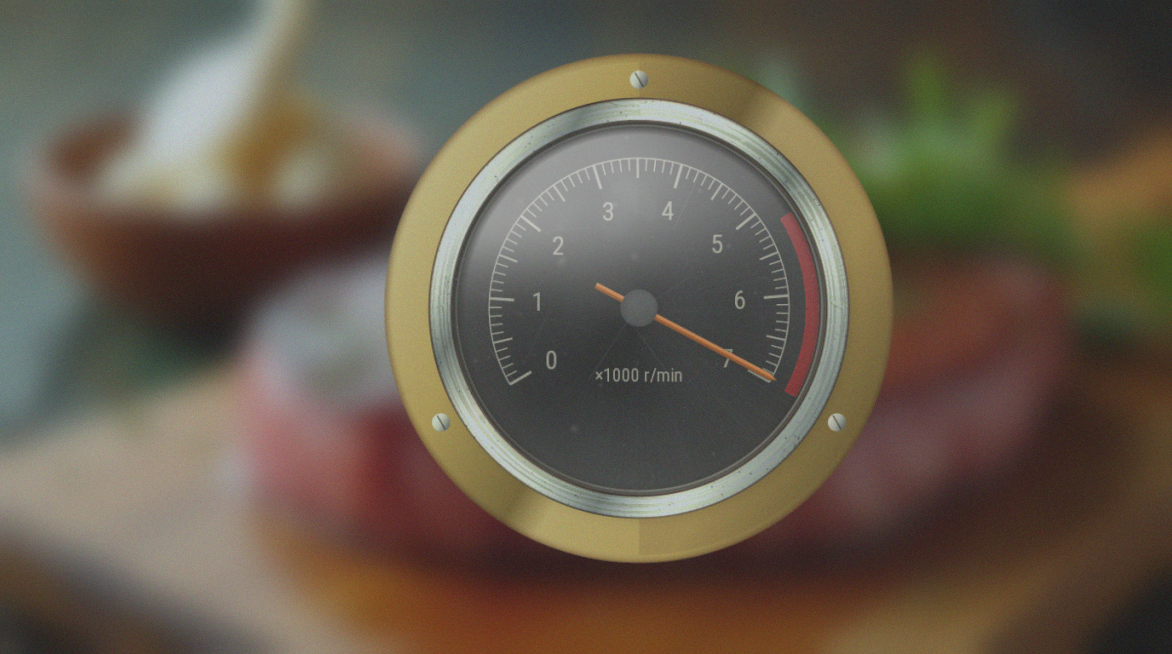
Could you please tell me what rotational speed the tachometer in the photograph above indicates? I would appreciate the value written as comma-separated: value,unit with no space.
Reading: 6950,rpm
